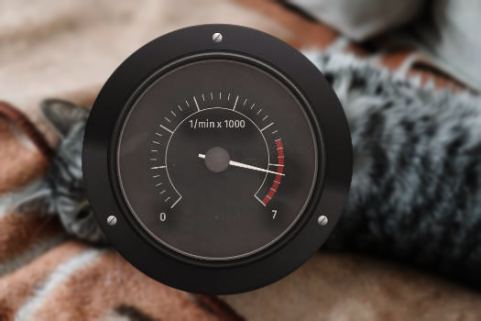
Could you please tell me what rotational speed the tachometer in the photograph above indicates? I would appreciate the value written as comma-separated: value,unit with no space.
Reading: 6200,rpm
